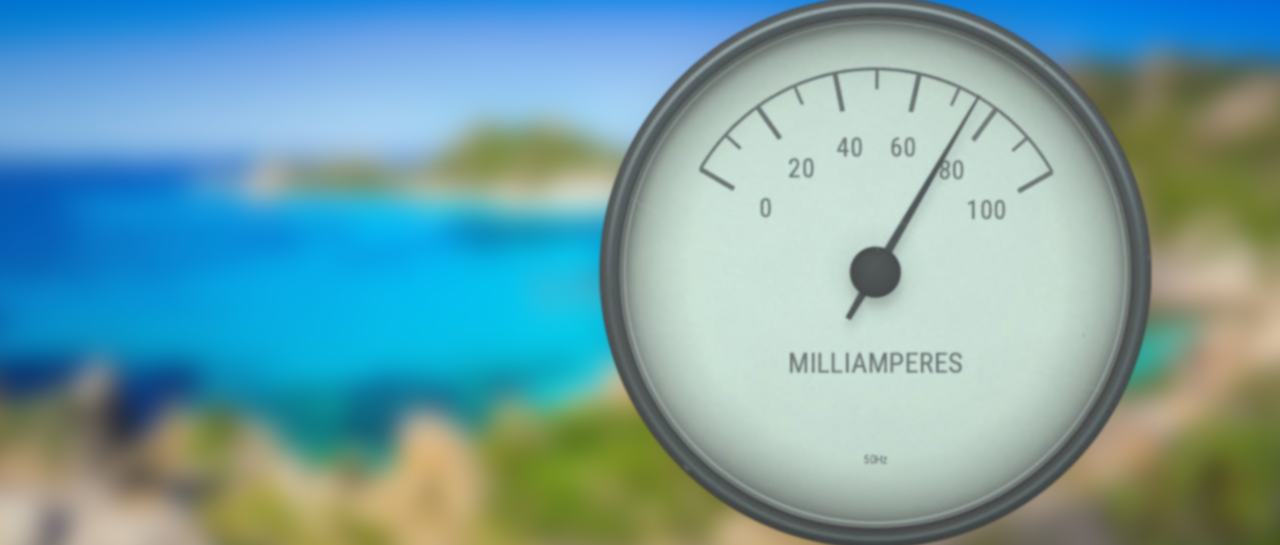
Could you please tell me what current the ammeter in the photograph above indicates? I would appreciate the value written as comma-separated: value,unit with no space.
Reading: 75,mA
